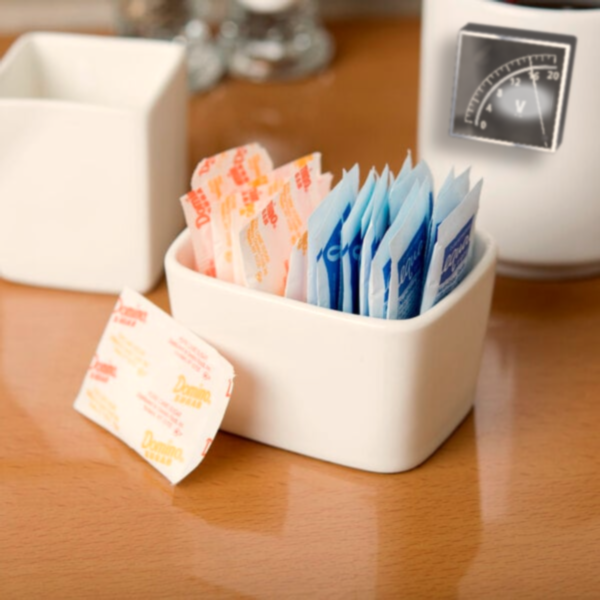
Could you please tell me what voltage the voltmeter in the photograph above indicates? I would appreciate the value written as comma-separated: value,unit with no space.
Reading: 16,V
